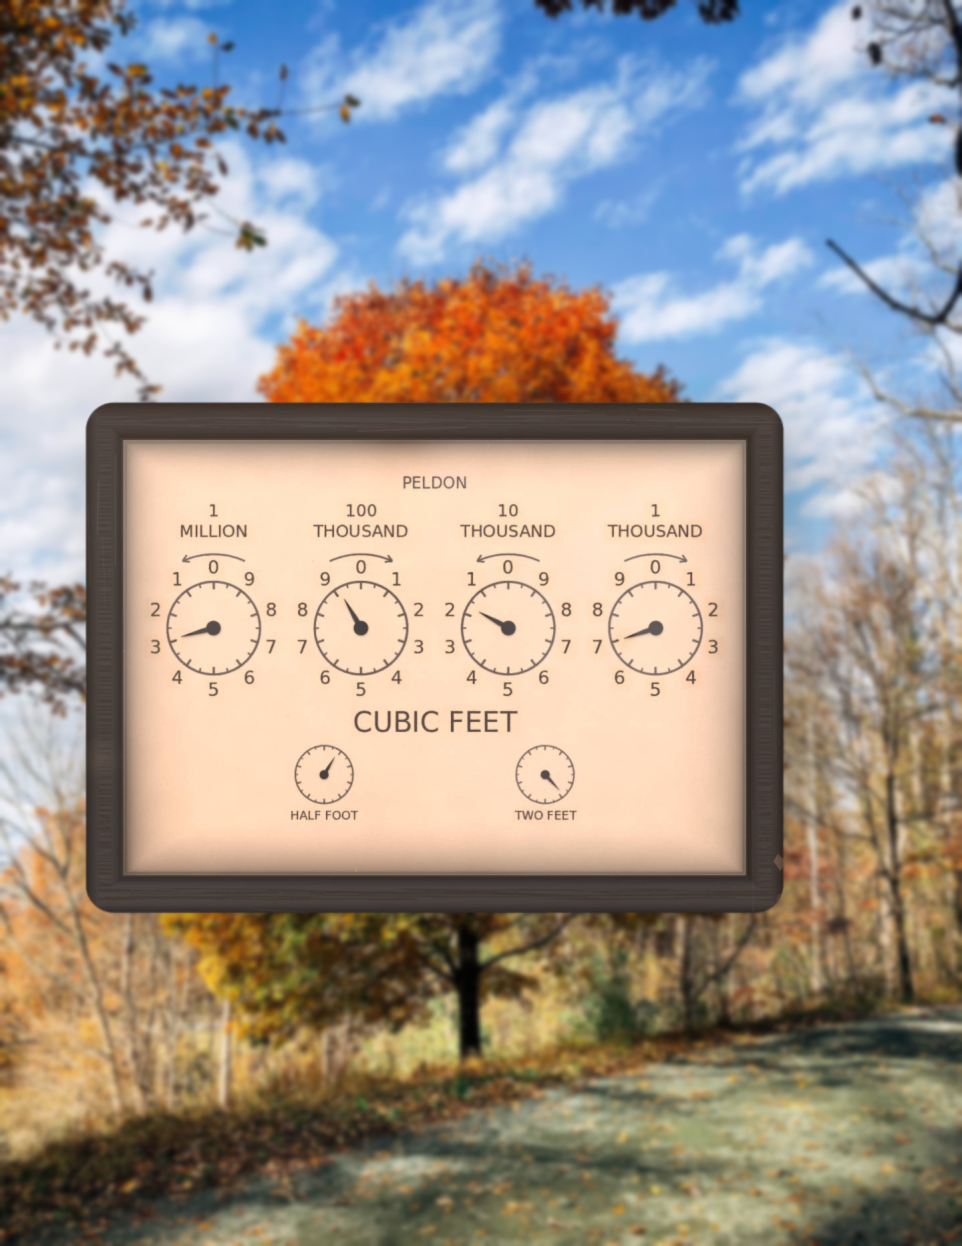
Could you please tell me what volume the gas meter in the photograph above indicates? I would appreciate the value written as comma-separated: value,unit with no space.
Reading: 291700,ft³
